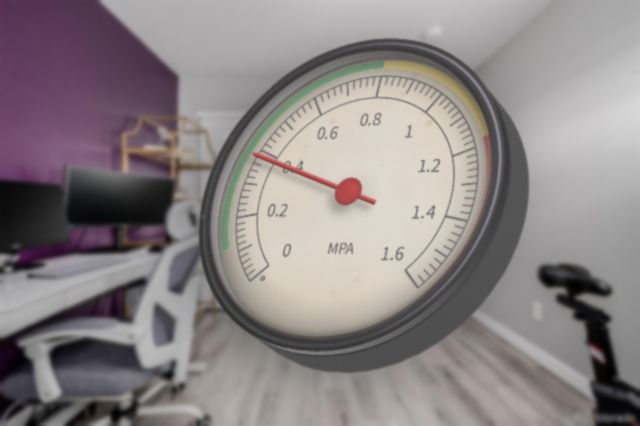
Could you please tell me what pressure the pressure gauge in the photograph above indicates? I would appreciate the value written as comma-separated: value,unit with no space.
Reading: 0.38,MPa
